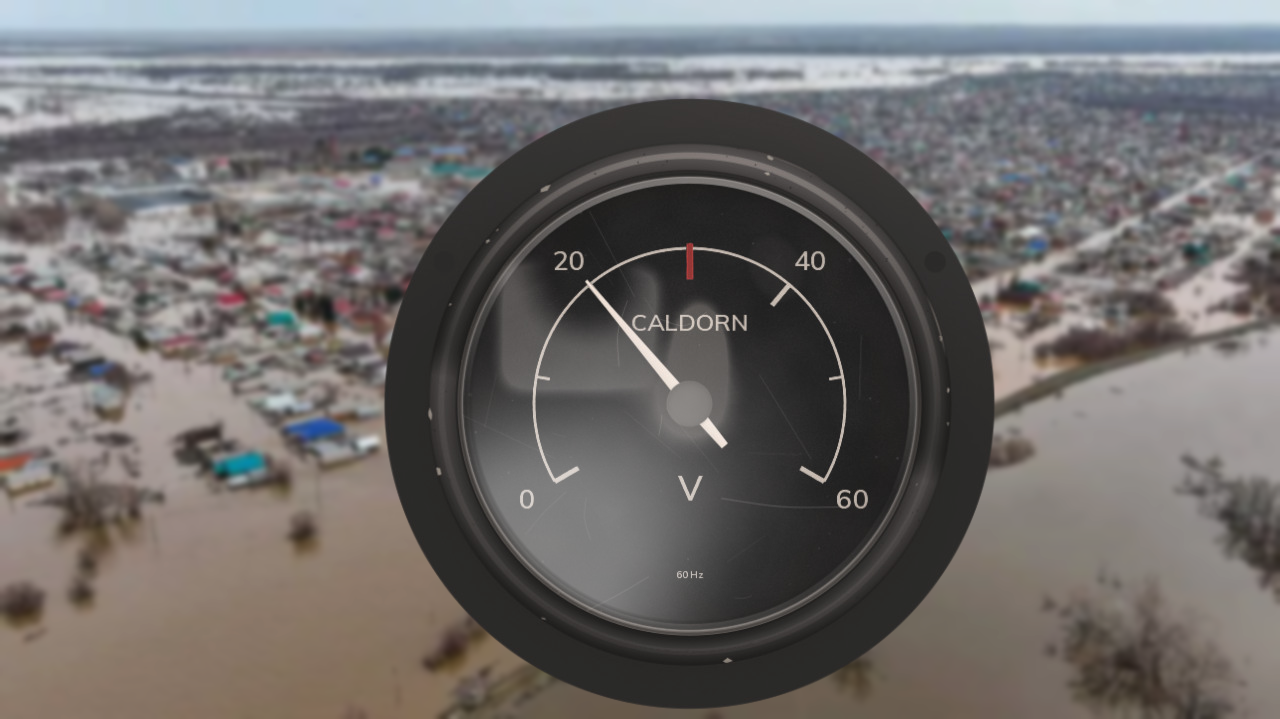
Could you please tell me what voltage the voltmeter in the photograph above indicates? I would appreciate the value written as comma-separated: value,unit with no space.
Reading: 20,V
